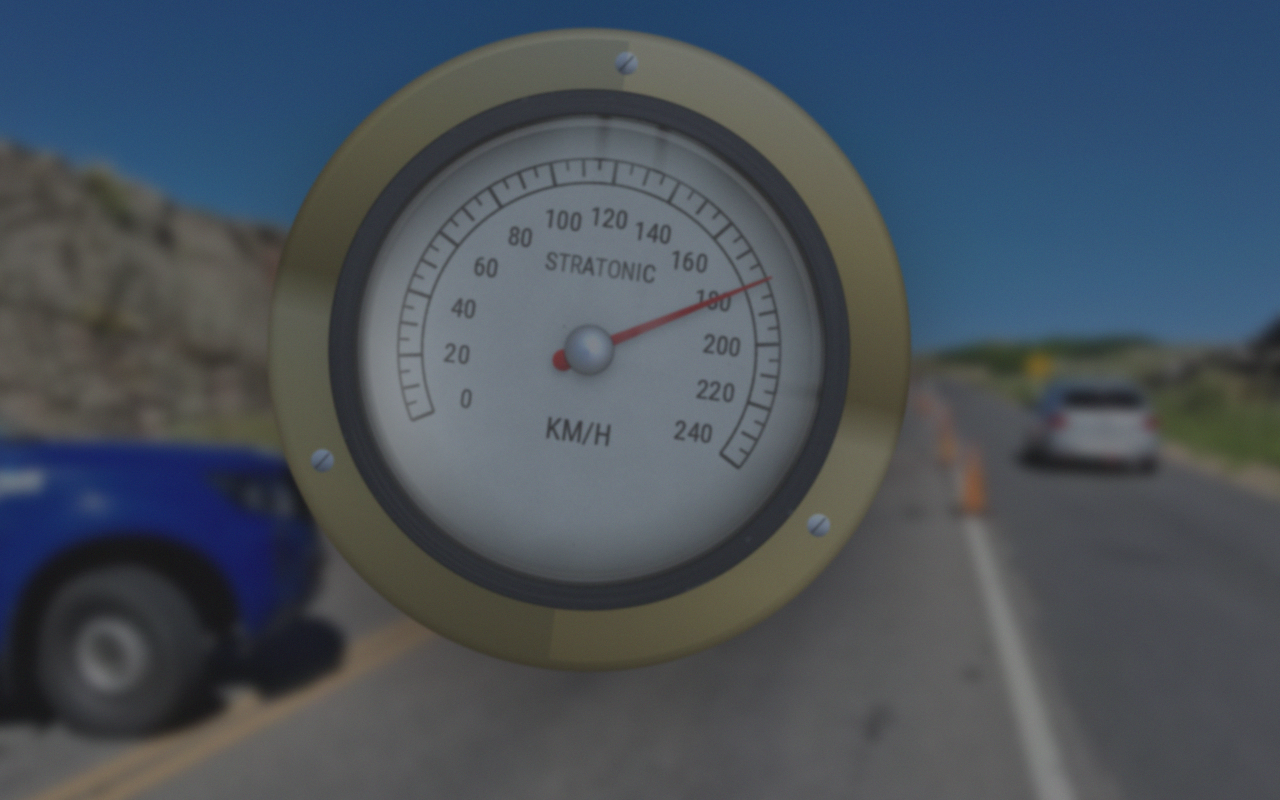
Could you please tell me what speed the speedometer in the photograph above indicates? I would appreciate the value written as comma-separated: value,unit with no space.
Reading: 180,km/h
